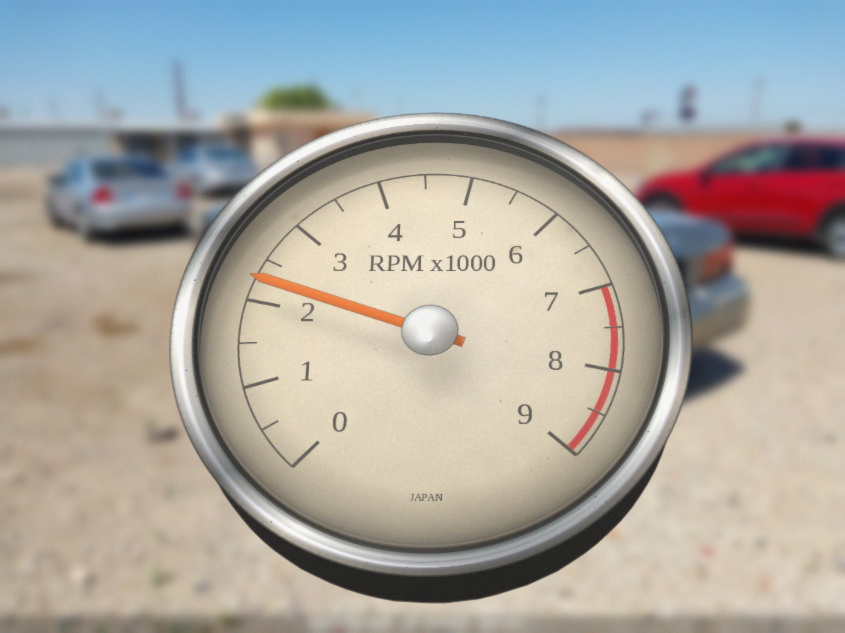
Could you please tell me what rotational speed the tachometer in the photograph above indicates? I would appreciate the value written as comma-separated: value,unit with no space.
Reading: 2250,rpm
